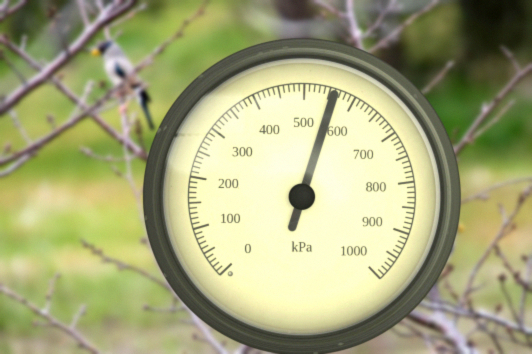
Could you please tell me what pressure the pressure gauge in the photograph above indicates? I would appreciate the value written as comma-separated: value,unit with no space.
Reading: 560,kPa
